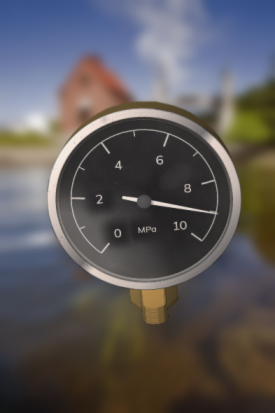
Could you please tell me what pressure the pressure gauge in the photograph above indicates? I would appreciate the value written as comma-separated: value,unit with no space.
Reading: 9,MPa
